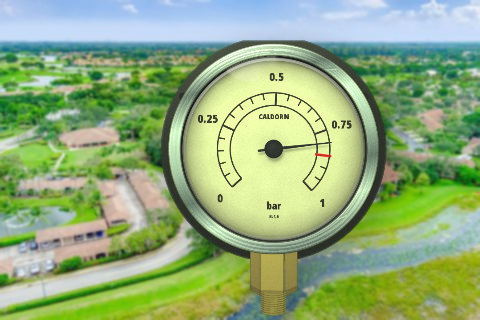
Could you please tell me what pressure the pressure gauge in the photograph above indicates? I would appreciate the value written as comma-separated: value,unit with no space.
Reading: 0.8,bar
